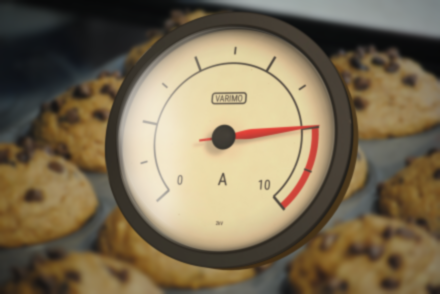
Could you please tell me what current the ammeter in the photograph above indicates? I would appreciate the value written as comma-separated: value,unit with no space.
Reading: 8,A
